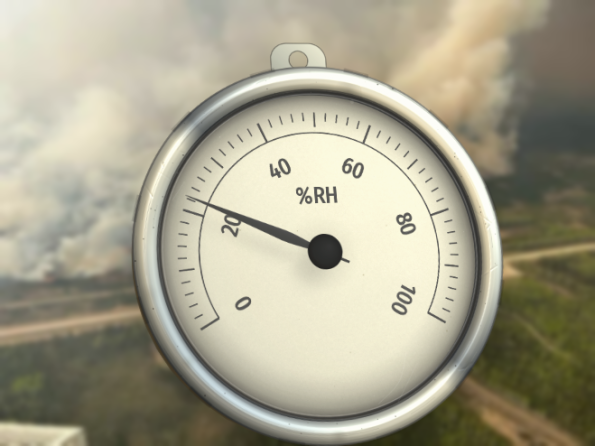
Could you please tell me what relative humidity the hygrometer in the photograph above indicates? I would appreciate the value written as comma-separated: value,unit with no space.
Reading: 22,%
